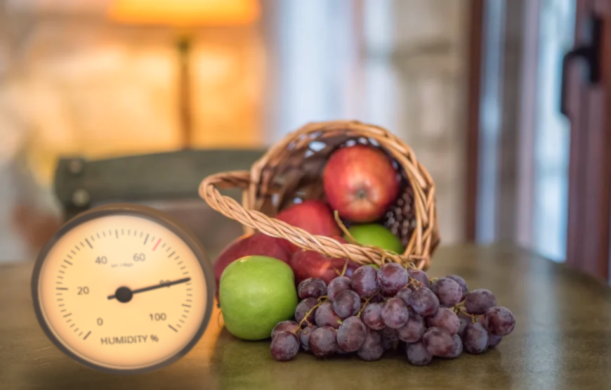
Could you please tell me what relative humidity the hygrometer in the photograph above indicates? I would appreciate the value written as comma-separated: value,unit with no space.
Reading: 80,%
